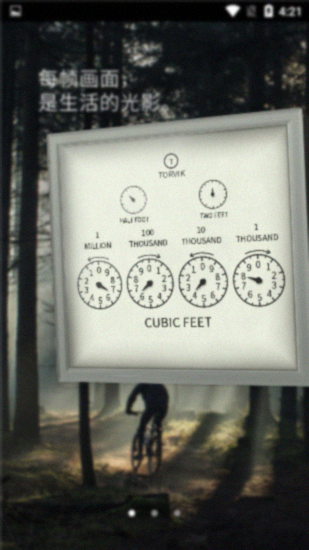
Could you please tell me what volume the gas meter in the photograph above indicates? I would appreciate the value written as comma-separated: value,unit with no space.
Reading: 663800,ft³
